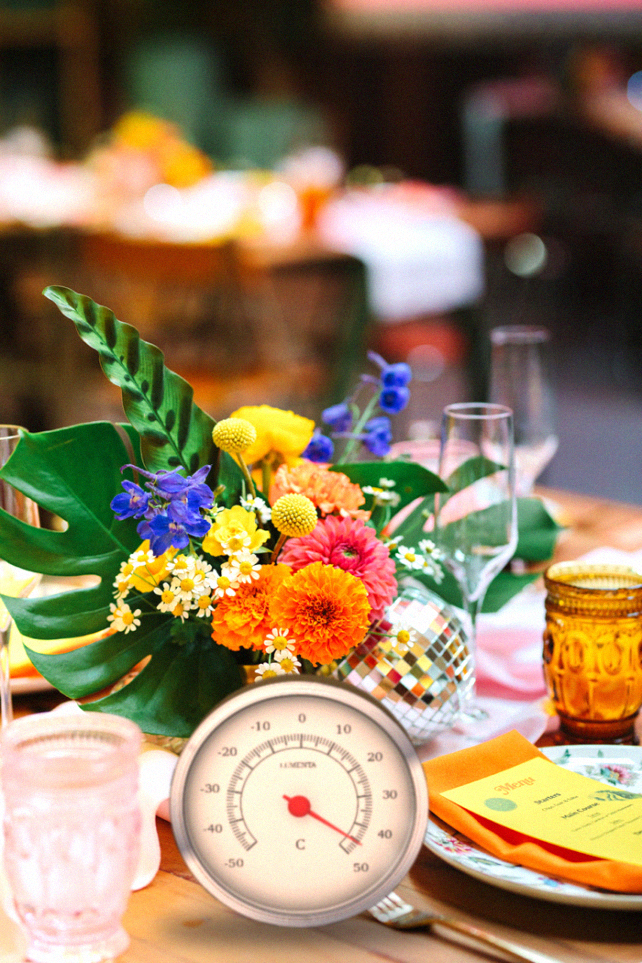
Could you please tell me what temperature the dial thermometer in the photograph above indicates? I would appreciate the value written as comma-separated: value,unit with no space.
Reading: 45,°C
